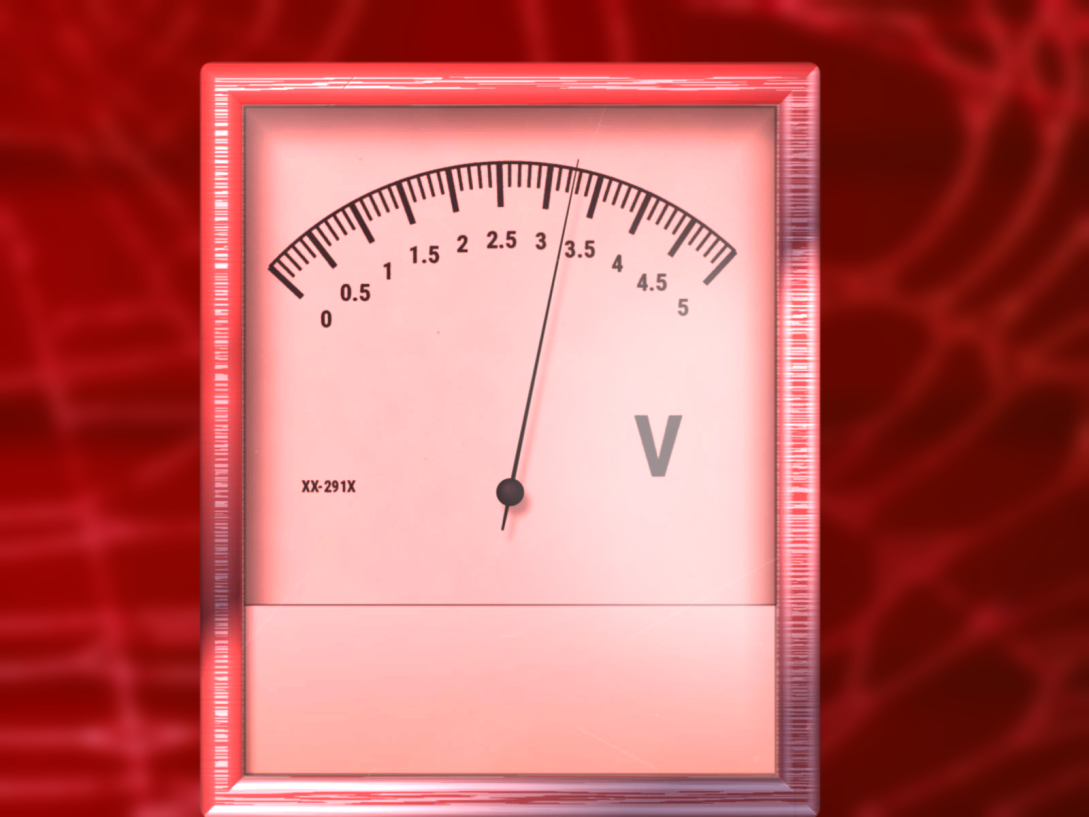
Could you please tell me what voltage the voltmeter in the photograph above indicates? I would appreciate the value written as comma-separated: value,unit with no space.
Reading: 3.25,V
